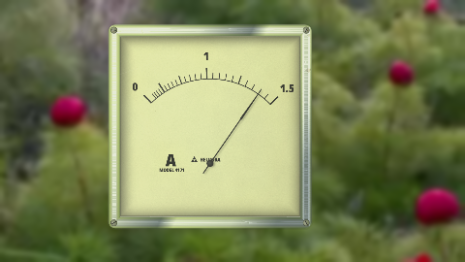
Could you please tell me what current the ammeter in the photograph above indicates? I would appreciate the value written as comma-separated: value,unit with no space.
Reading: 1.4,A
